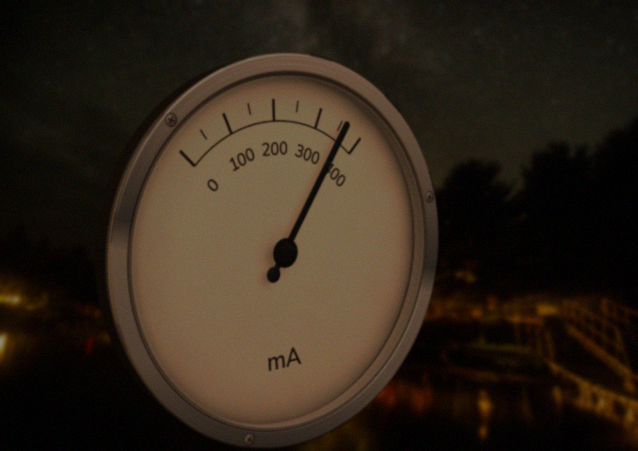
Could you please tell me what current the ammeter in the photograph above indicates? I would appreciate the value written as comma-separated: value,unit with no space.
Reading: 350,mA
